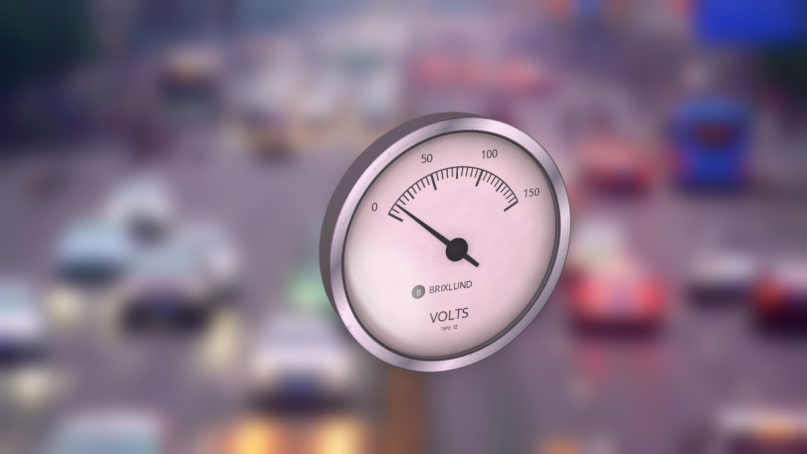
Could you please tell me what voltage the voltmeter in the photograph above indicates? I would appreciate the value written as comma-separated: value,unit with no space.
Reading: 10,V
